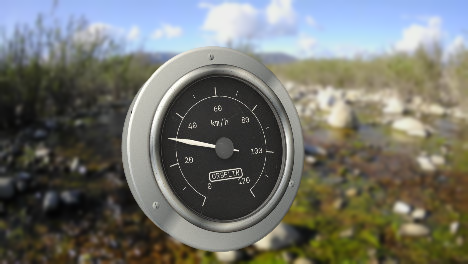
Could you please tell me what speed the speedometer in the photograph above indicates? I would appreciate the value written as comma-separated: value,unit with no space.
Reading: 30,km/h
